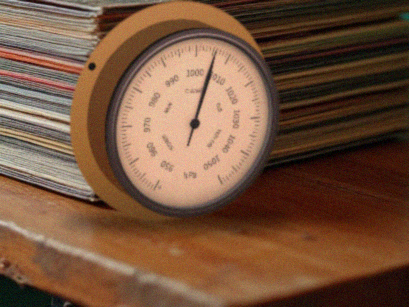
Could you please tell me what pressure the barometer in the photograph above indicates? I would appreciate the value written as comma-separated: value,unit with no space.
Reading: 1005,hPa
